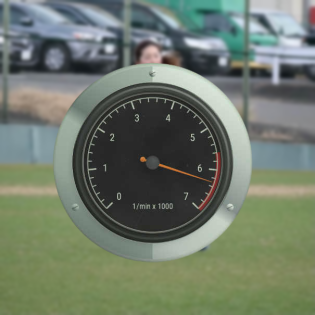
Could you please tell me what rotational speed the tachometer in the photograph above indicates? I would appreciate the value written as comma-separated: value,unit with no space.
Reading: 6300,rpm
